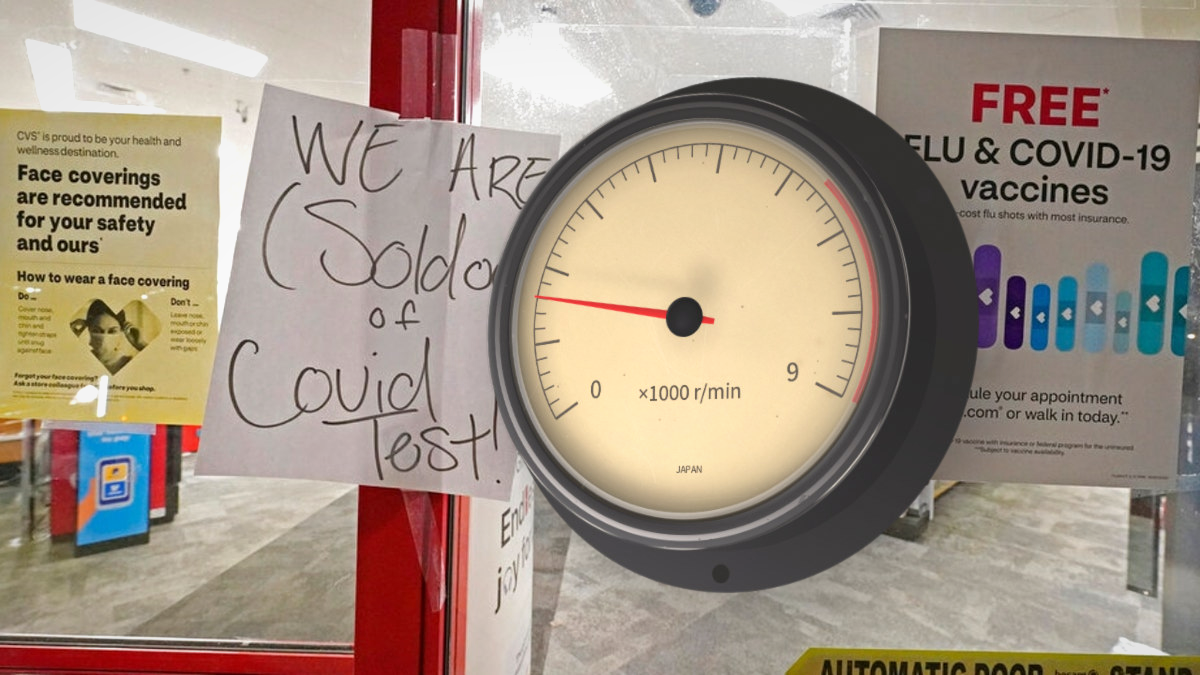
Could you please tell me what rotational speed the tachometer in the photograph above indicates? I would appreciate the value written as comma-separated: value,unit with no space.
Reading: 1600,rpm
